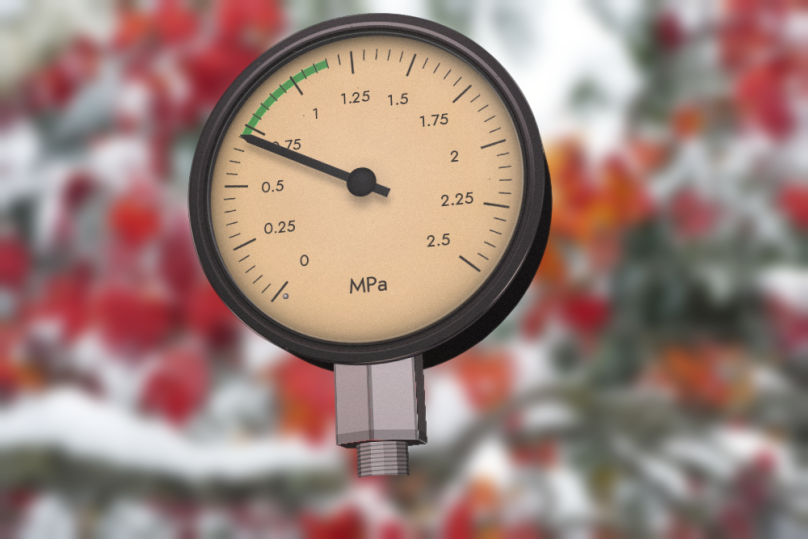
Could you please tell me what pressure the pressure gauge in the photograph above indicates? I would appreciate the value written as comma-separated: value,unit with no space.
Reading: 0.7,MPa
